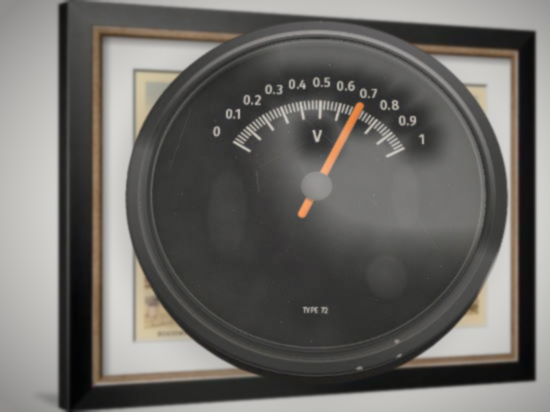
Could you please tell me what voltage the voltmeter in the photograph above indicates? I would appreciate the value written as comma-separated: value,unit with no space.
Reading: 0.7,V
